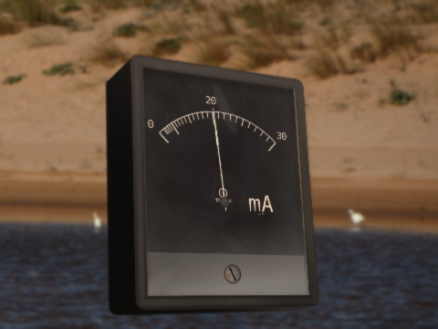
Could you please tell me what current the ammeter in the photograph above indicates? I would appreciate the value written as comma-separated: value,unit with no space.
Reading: 20,mA
